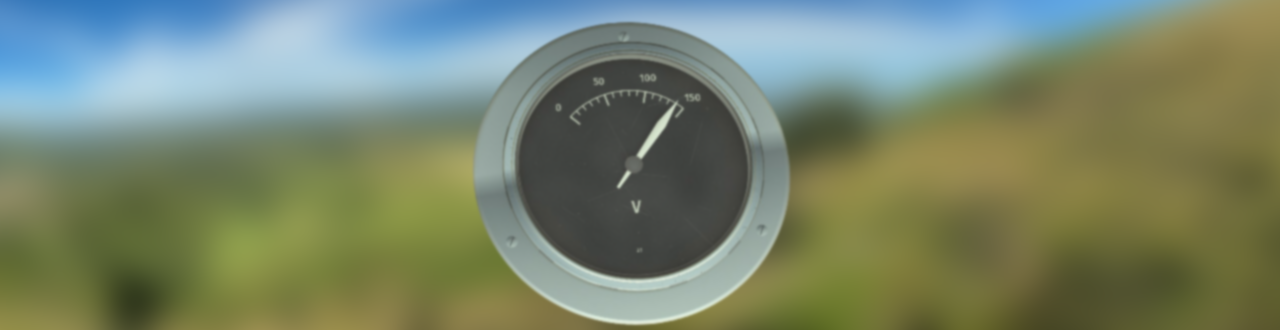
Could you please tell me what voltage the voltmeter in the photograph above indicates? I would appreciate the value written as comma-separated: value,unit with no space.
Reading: 140,V
